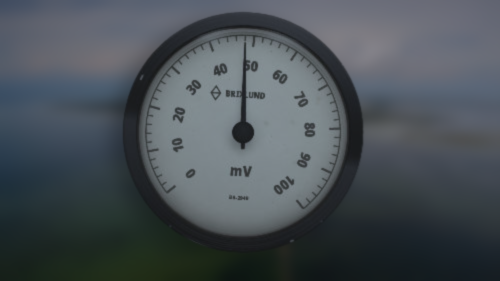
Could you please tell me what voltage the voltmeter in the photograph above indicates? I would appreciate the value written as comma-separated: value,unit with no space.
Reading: 48,mV
